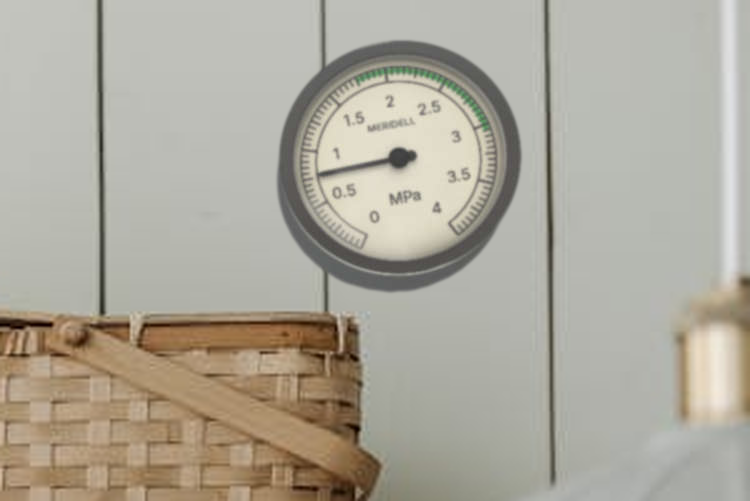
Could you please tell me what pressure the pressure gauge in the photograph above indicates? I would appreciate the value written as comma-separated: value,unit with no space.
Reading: 0.75,MPa
